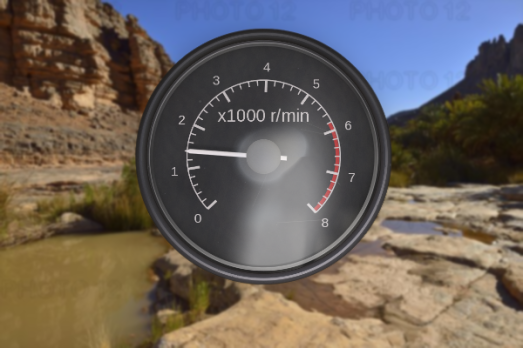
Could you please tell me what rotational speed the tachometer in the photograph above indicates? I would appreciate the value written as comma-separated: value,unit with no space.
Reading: 1400,rpm
